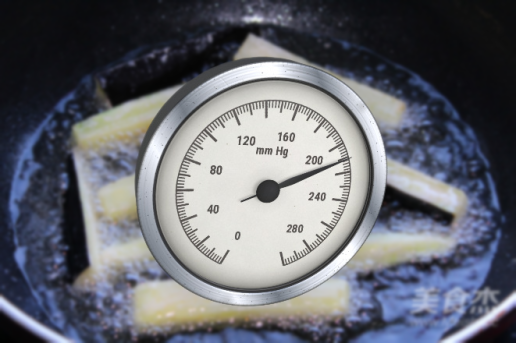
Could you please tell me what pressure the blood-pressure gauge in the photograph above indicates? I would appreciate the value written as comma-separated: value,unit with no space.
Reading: 210,mmHg
